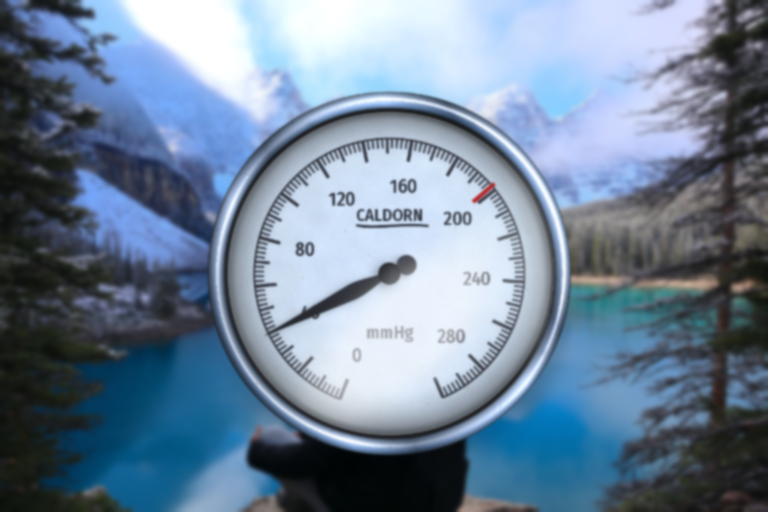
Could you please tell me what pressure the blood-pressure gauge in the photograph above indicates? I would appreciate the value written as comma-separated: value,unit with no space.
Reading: 40,mmHg
